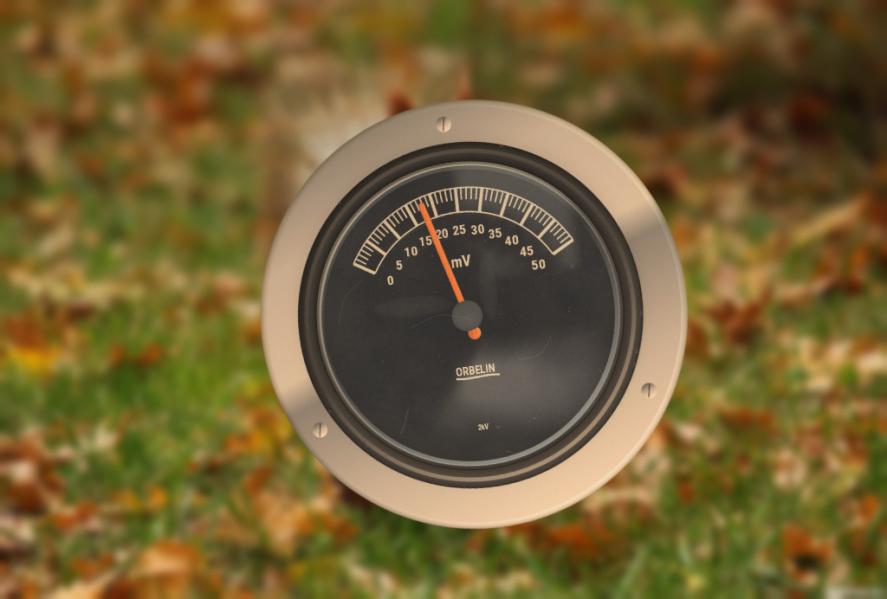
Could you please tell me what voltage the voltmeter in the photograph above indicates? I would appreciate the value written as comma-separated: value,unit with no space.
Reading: 18,mV
